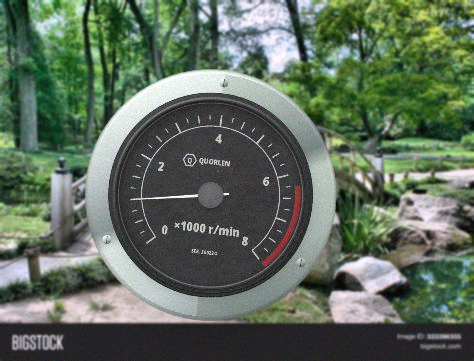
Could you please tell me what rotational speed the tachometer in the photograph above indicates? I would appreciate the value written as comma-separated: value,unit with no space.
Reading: 1000,rpm
